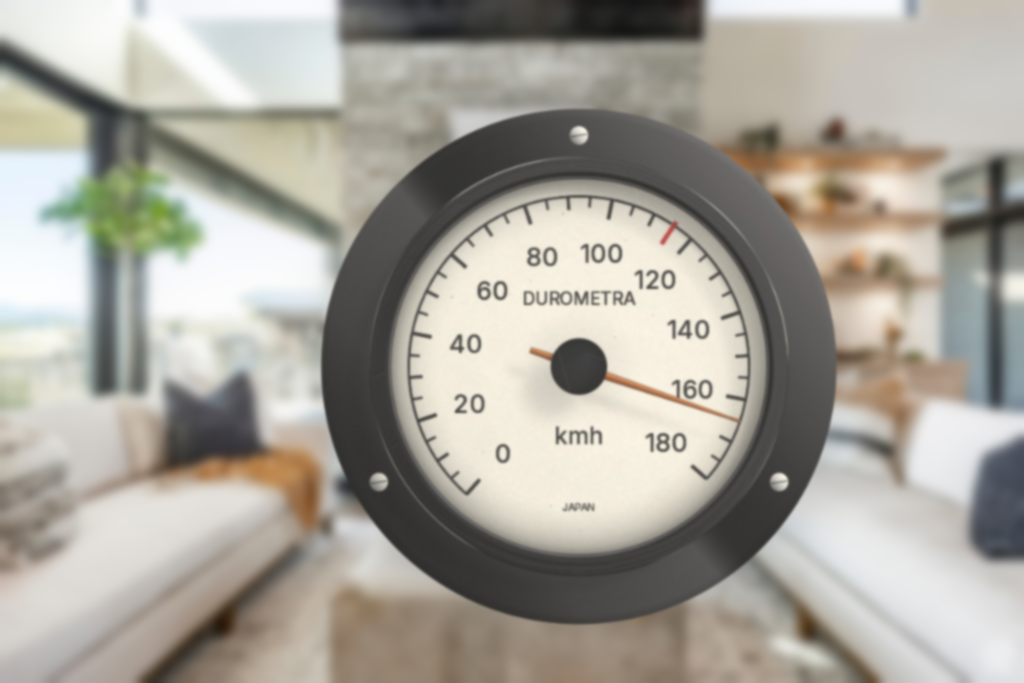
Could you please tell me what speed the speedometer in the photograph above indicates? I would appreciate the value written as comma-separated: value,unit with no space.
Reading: 165,km/h
